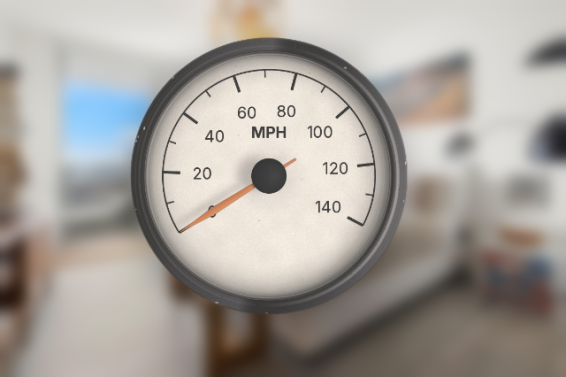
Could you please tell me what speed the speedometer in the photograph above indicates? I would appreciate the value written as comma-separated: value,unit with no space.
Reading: 0,mph
